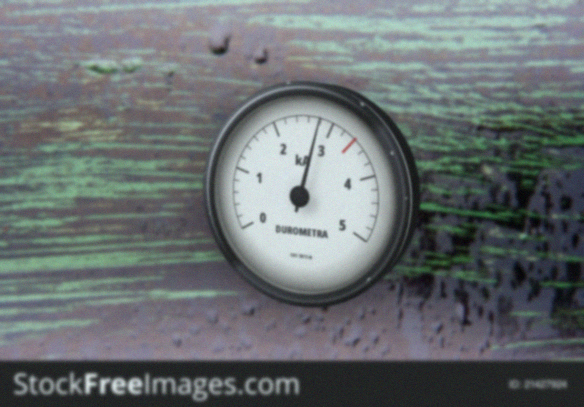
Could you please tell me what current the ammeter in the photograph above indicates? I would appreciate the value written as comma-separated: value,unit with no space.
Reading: 2.8,kA
